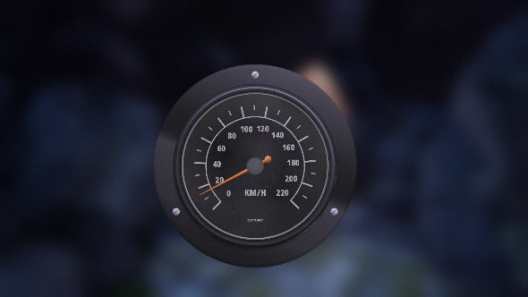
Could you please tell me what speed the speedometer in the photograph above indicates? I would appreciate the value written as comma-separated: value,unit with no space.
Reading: 15,km/h
